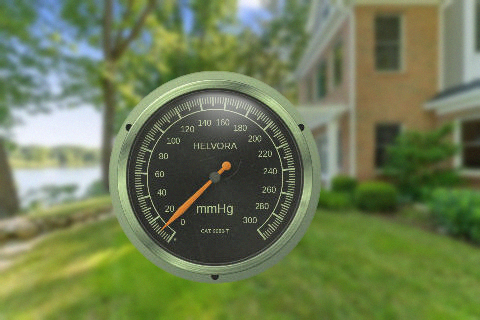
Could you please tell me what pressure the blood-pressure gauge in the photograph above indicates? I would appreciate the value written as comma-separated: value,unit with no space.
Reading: 10,mmHg
